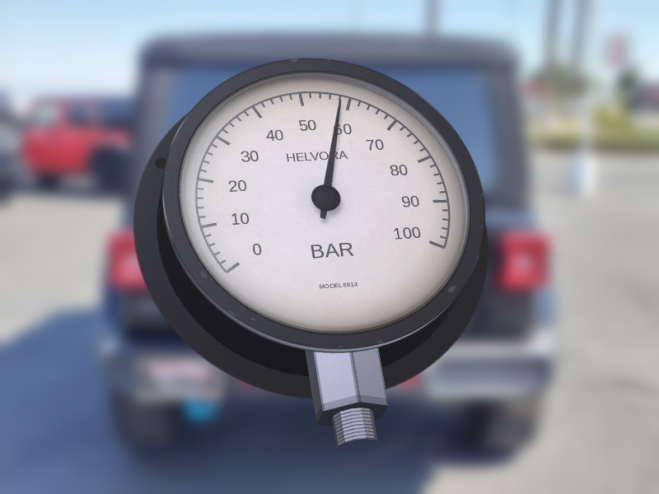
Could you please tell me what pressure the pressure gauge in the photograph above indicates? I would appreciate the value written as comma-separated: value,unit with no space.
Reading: 58,bar
